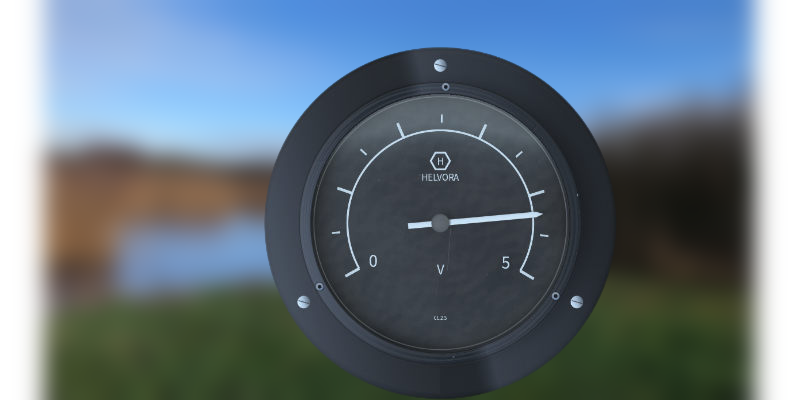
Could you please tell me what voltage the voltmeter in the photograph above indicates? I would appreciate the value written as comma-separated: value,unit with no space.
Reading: 4.25,V
